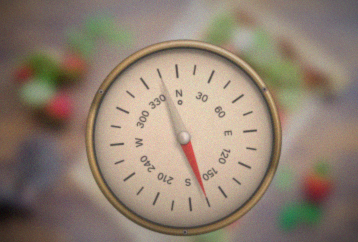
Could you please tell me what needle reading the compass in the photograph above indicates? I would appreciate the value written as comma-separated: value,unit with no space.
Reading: 165,°
